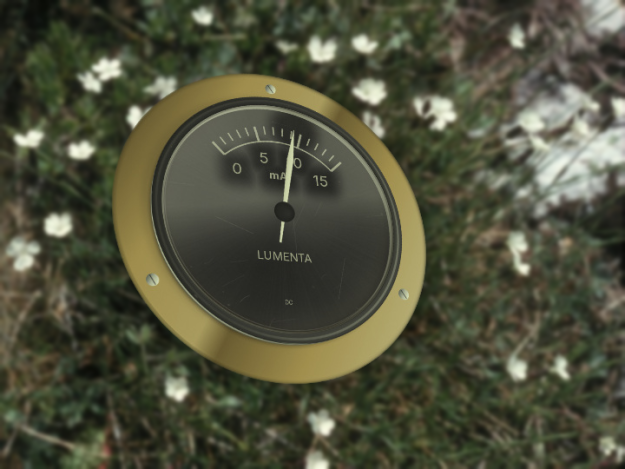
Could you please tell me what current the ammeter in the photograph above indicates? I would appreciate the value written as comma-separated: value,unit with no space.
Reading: 9,mA
